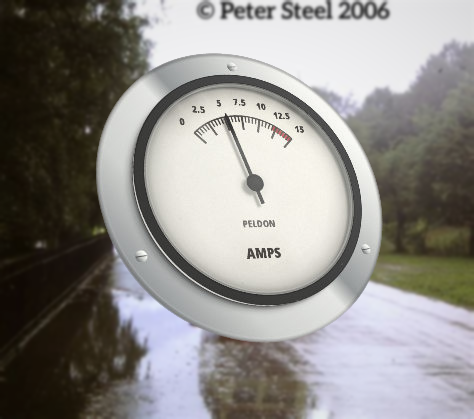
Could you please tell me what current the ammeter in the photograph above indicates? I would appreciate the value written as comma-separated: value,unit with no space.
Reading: 5,A
